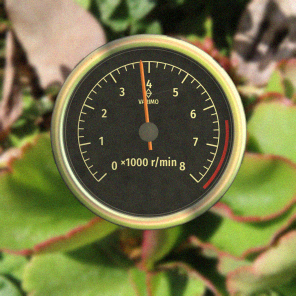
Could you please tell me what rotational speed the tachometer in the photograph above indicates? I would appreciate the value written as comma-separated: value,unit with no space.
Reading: 3800,rpm
